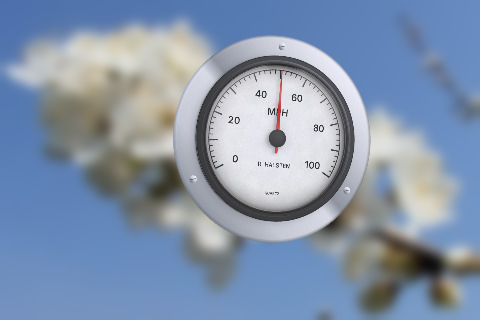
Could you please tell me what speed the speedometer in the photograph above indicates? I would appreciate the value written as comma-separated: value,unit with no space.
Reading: 50,mph
